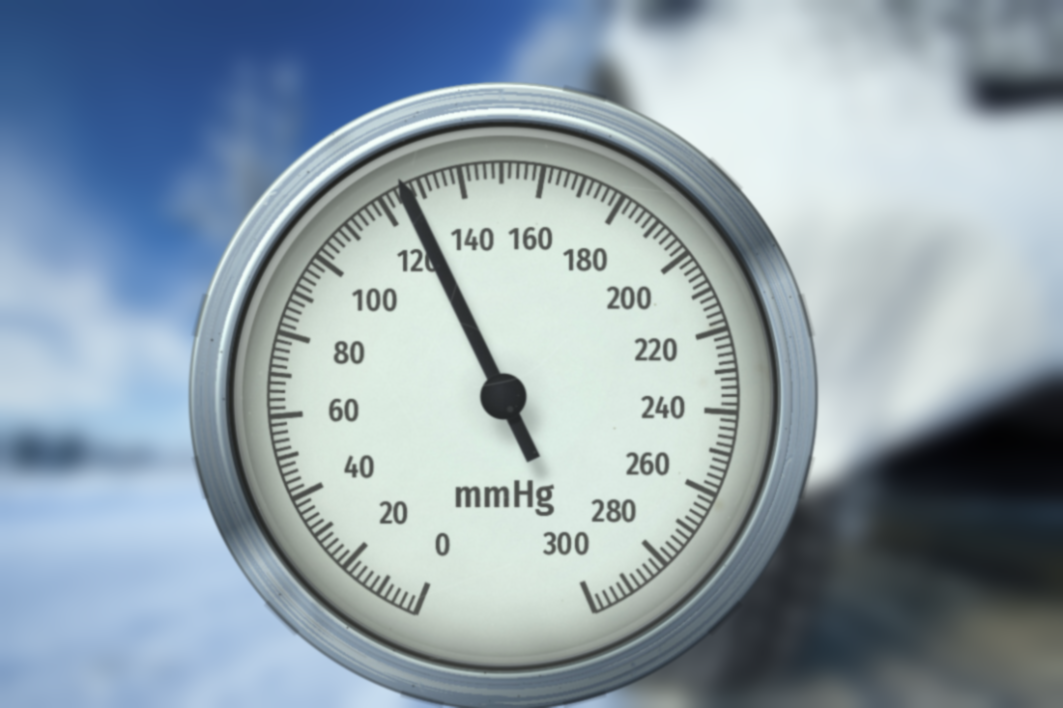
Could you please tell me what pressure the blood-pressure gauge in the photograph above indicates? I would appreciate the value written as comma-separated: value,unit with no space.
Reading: 126,mmHg
